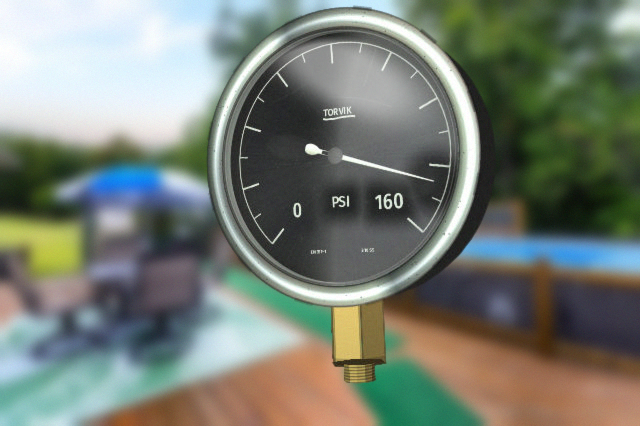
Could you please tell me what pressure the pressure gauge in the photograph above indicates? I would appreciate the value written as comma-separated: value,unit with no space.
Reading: 145,psi
